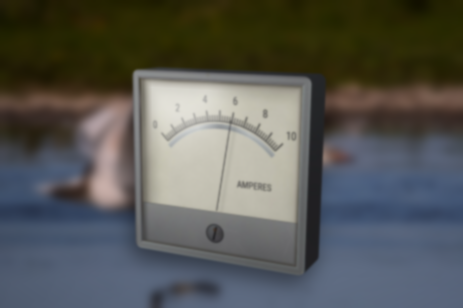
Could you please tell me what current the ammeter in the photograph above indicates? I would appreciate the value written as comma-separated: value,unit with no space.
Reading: 6,A
